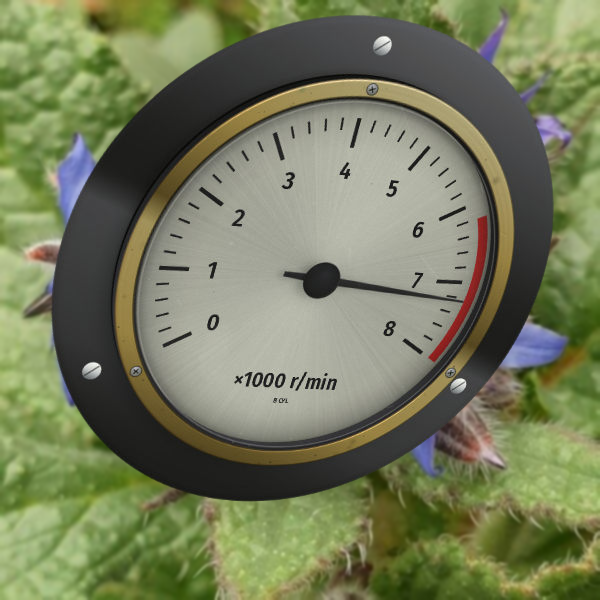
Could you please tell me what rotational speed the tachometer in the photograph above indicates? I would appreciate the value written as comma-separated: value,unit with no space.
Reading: 7200,rpm
